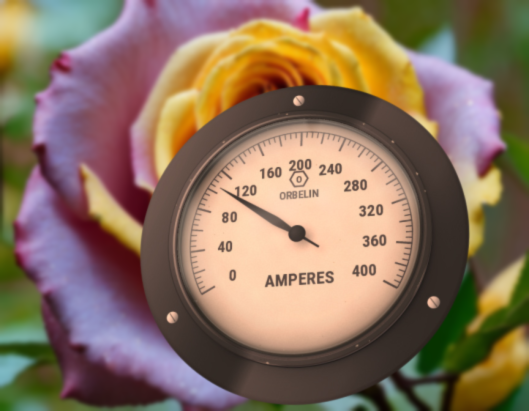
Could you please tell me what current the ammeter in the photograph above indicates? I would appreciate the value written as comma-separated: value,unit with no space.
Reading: 105,A
